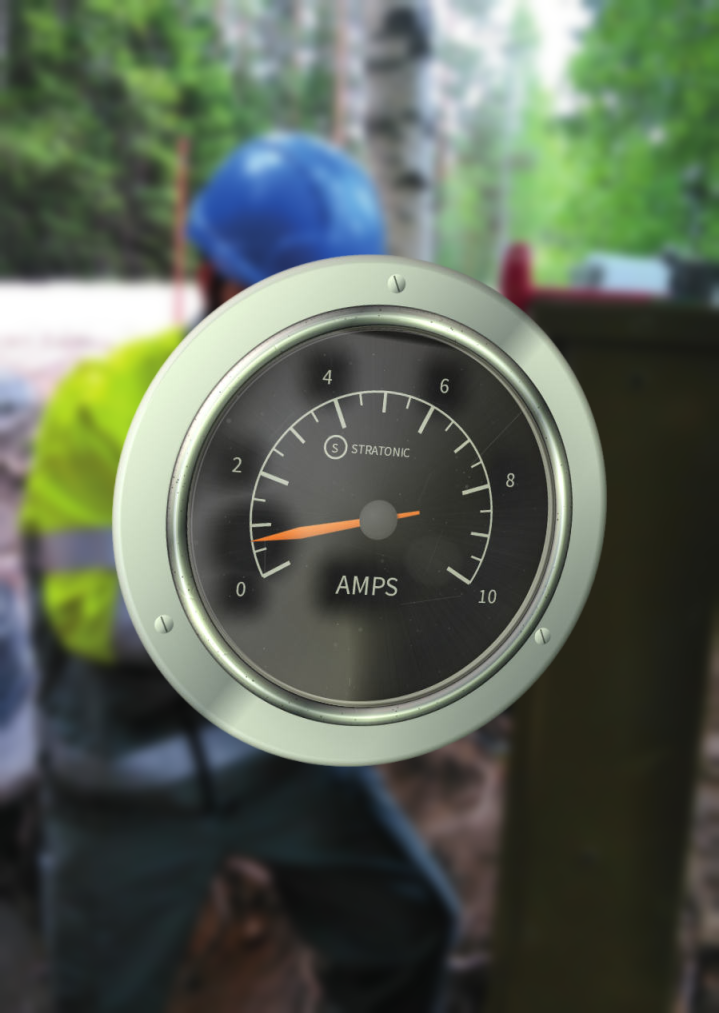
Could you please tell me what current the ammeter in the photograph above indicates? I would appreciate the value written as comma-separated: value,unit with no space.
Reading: 0.75,A
